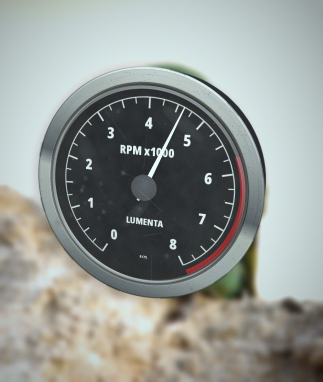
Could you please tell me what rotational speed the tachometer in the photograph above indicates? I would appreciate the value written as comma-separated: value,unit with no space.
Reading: 4625,rpm
